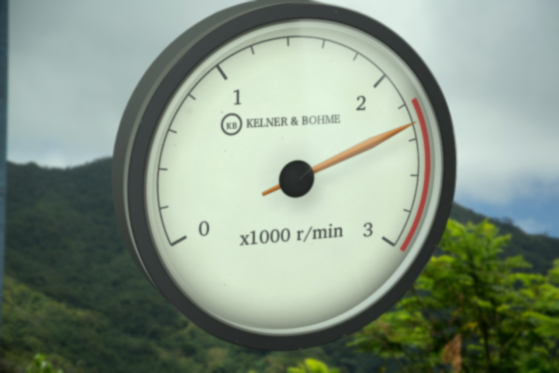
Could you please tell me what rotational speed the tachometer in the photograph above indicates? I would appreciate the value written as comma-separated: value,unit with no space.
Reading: 2300,rpm
